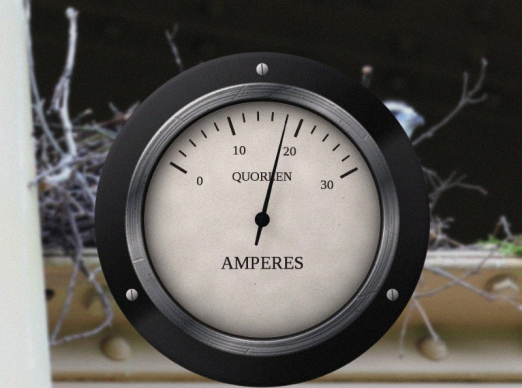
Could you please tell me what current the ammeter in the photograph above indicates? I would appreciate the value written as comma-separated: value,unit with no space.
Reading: 18,A
